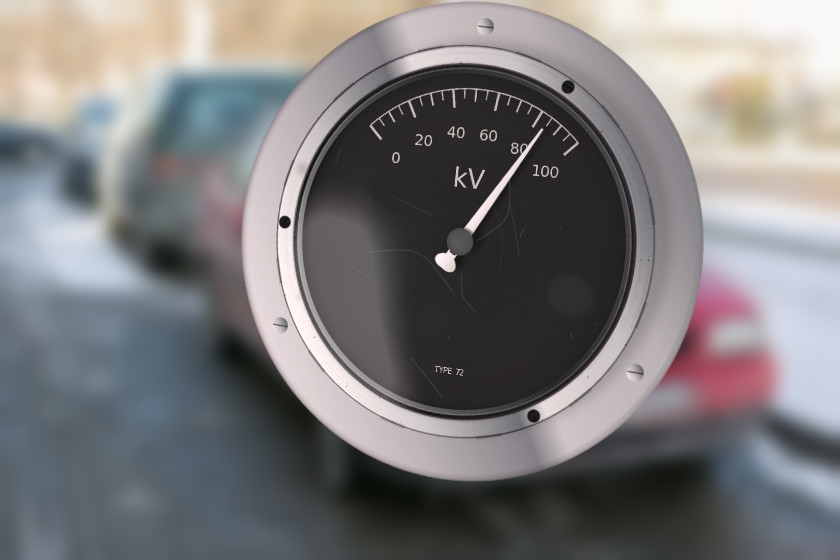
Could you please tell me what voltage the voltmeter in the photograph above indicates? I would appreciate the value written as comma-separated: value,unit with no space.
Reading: 85,kV
